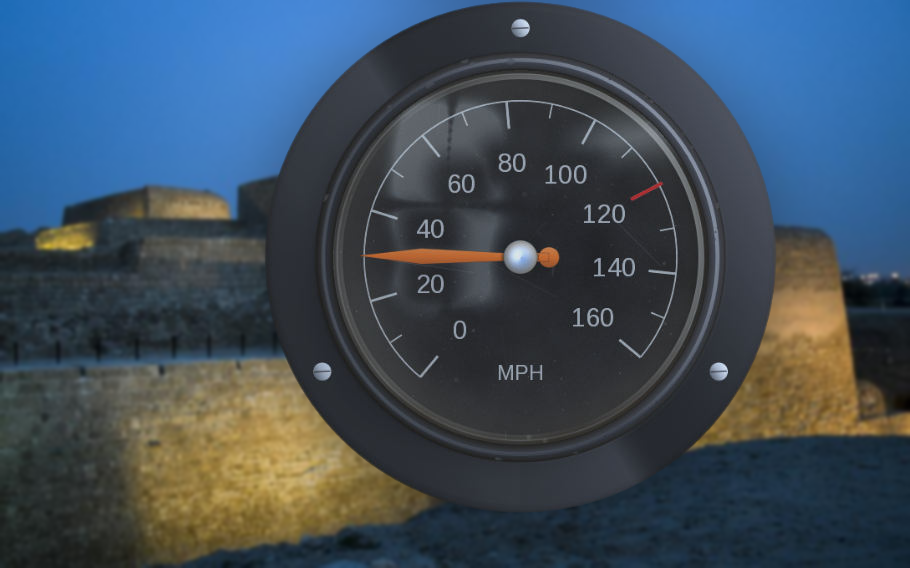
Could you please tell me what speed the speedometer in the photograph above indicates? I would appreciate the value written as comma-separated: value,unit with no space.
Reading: 30,mph
